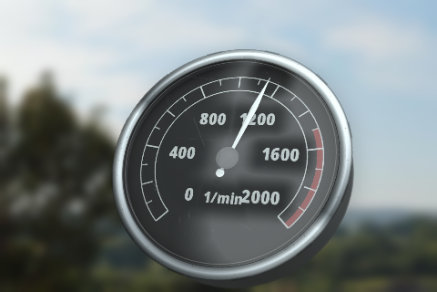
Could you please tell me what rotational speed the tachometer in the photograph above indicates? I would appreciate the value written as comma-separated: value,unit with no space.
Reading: 1150,rpm
